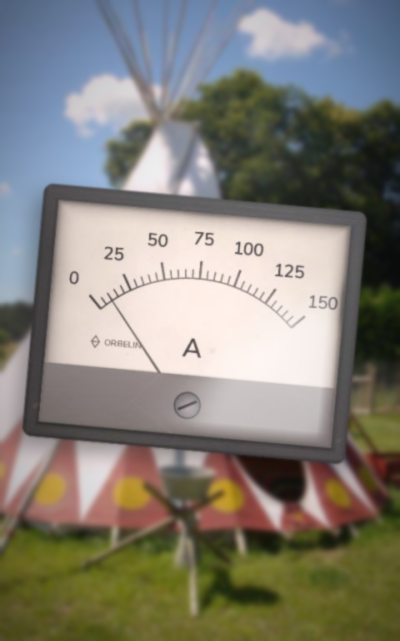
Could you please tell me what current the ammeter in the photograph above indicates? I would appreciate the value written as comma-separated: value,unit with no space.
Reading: 10,A
